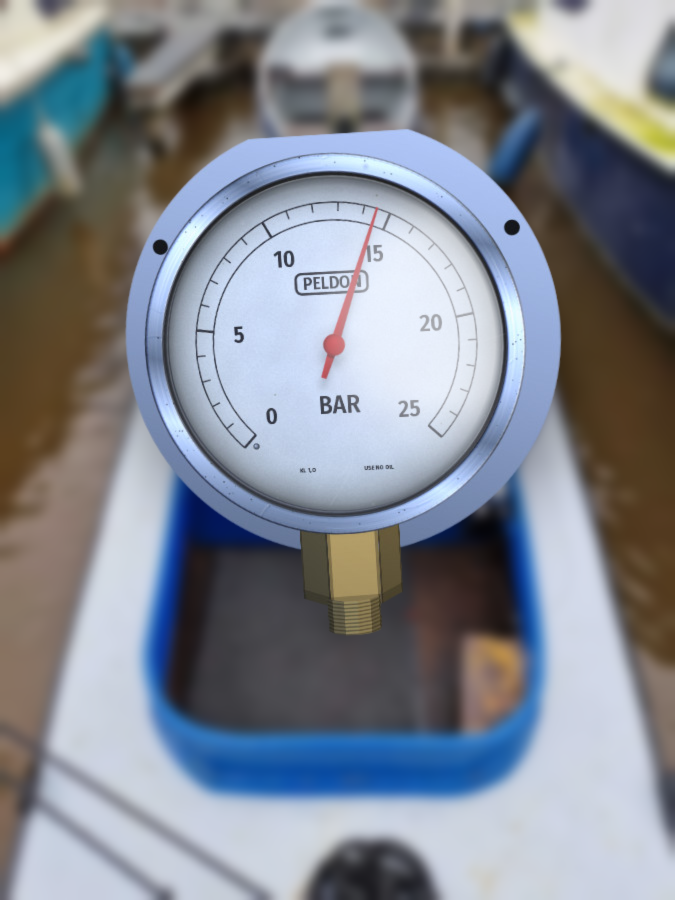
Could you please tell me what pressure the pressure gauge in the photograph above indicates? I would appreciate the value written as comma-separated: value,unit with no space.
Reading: 14.5,bar
